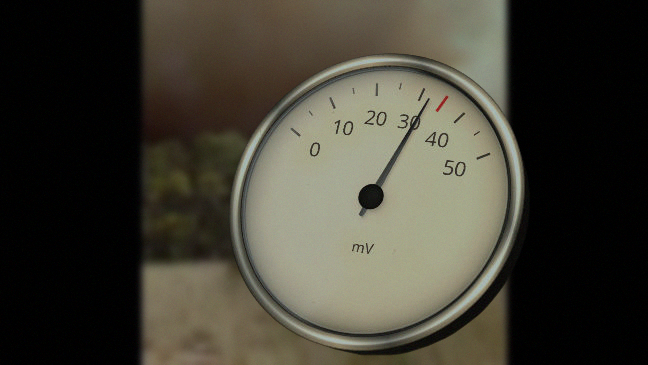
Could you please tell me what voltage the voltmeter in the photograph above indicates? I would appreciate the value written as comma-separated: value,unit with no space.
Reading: 32.5,mV
